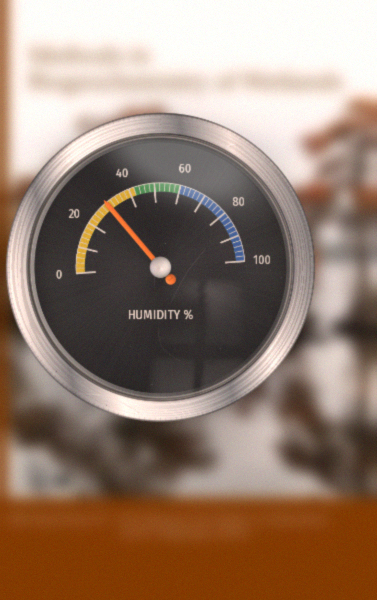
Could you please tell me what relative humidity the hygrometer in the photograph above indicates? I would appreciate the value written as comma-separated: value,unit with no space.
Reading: 30,%
